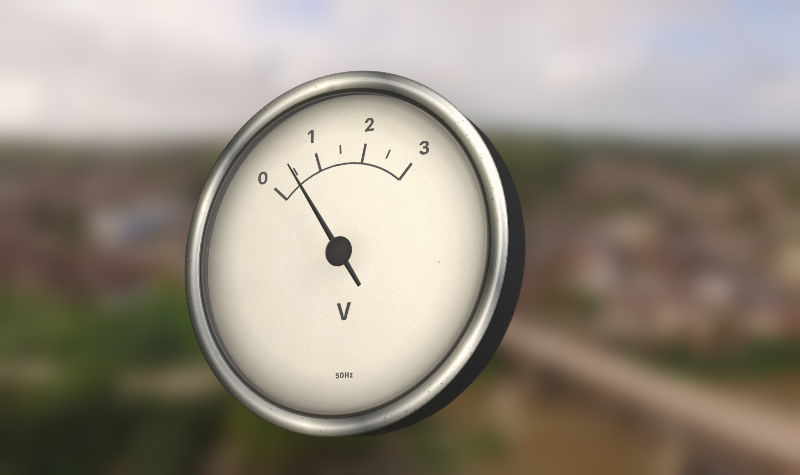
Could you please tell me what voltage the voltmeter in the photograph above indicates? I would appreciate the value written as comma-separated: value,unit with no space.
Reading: 0.5,V
